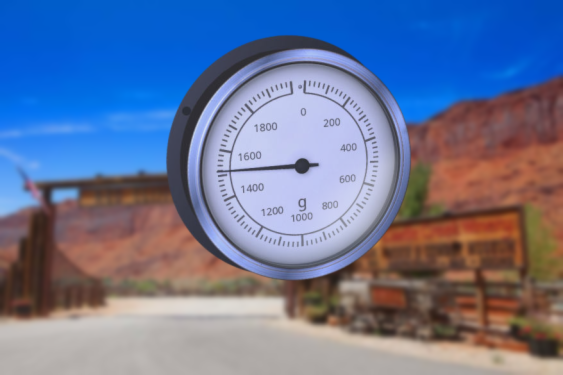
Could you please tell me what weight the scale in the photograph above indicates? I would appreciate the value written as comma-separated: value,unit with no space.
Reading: 1520,g
